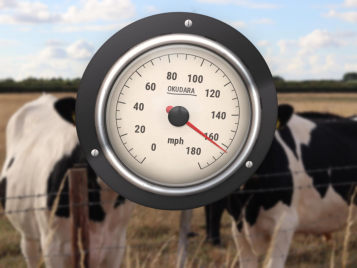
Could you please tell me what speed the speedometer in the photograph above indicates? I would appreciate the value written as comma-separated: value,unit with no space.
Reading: 162.5,mph
